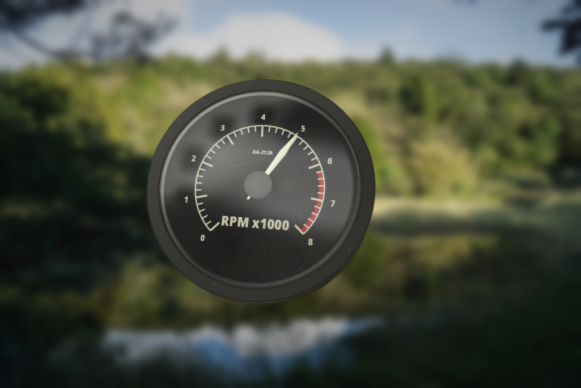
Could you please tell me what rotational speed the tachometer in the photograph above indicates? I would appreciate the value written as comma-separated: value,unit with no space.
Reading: 5000,rpm
